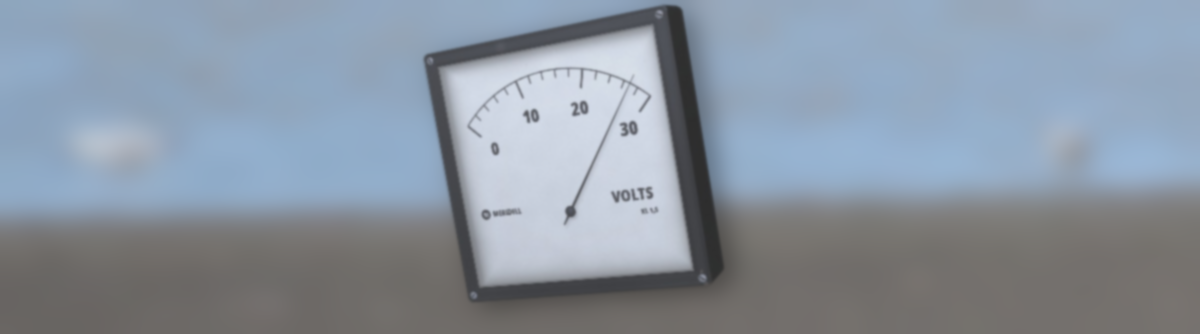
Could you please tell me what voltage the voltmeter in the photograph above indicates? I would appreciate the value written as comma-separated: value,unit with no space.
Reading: 27,V
